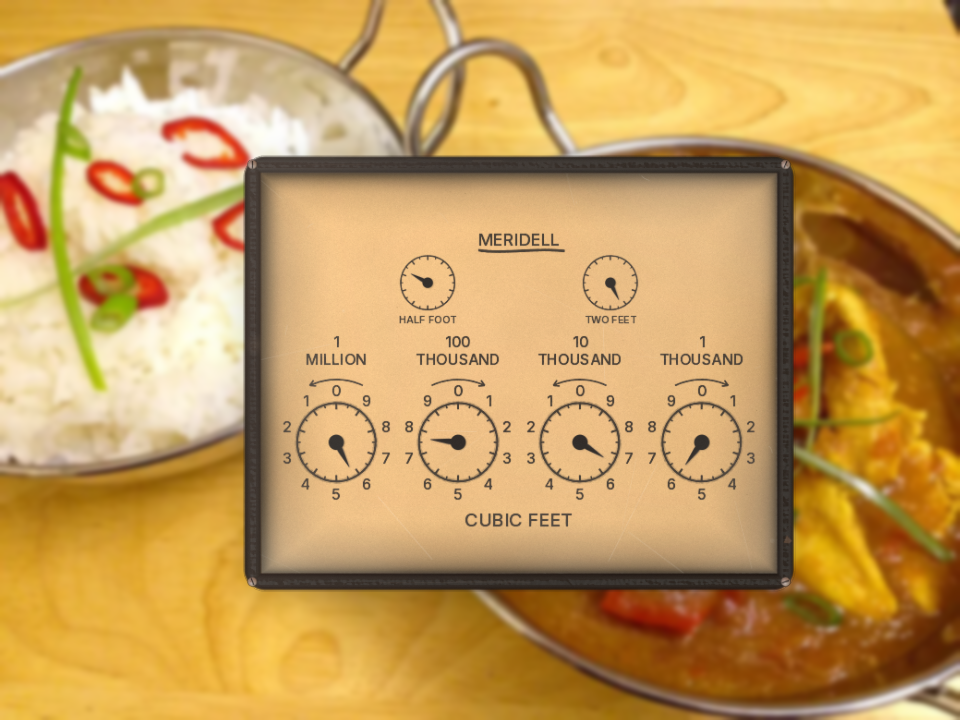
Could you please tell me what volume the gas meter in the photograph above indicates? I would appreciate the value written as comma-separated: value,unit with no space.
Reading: 576600,ft³
